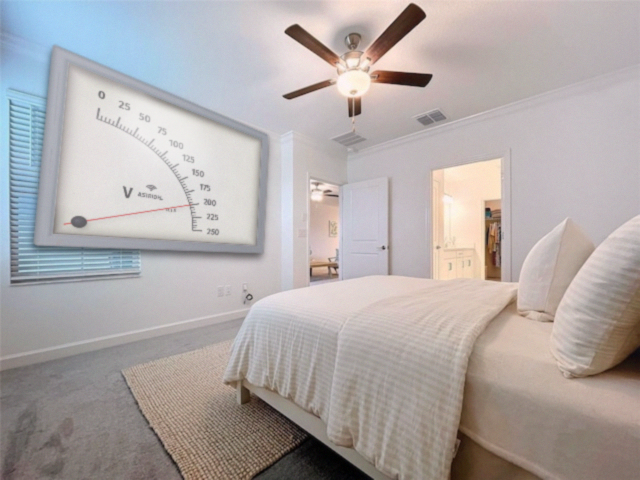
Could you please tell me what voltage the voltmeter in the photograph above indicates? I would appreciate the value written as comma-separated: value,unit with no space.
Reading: 200,V
